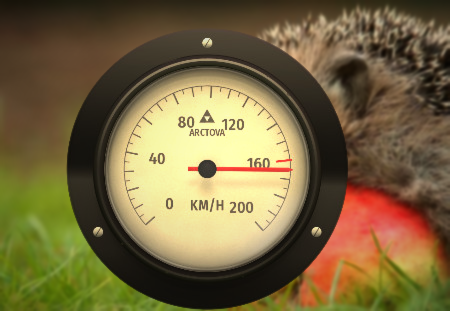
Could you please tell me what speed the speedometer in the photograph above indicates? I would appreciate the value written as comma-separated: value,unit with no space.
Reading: 165,km/h
